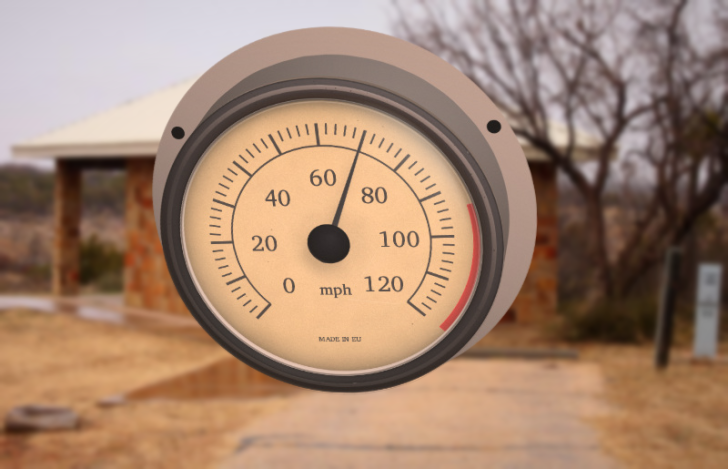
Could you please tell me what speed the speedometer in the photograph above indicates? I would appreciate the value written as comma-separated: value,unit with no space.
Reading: 70,mph
